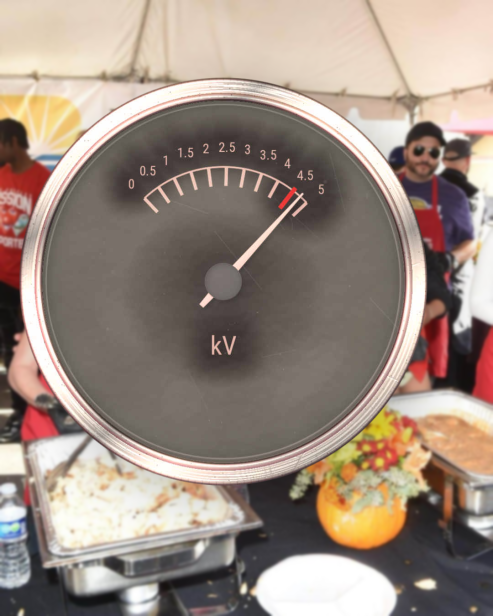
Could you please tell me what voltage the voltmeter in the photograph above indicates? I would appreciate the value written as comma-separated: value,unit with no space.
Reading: 4.75,kV
